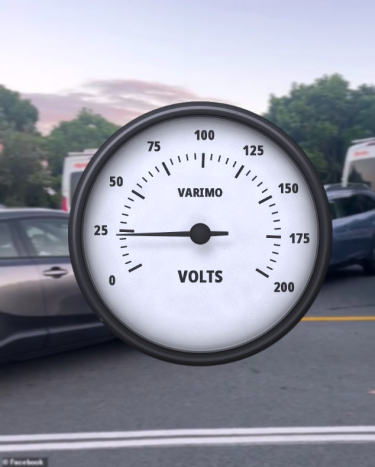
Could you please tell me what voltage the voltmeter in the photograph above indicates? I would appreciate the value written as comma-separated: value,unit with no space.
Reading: 22.5,V
